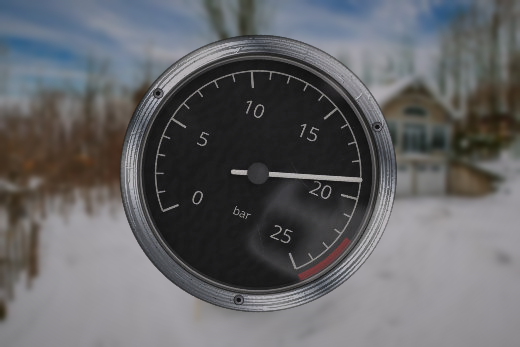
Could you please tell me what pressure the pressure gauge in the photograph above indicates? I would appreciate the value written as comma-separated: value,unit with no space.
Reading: 19,bar
